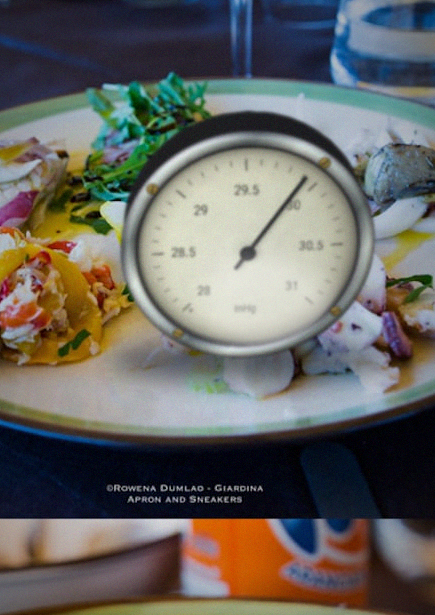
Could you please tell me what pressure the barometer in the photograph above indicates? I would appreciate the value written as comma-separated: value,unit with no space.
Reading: 29.9,inHg
